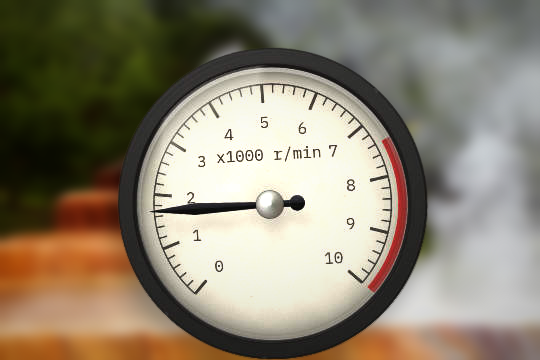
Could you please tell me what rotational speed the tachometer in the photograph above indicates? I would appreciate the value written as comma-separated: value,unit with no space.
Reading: 1700,rpm
